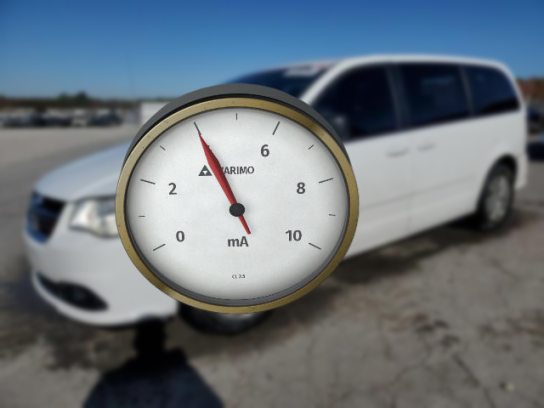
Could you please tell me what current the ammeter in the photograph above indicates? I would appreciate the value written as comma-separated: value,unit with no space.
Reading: 4,mA
